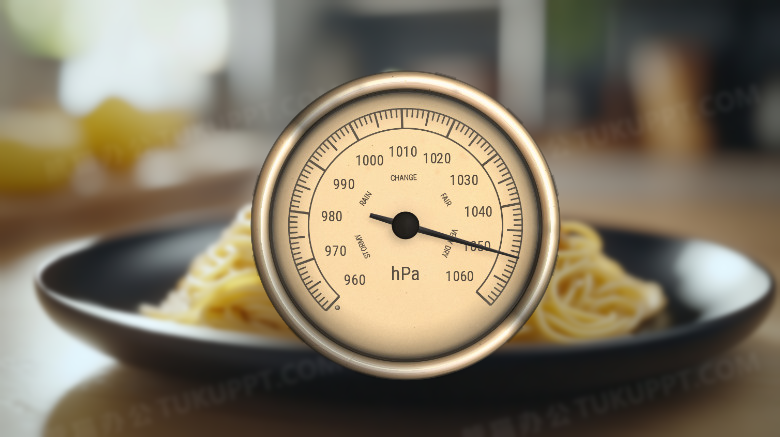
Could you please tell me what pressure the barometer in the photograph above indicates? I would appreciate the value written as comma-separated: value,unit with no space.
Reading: 1050,hPa
